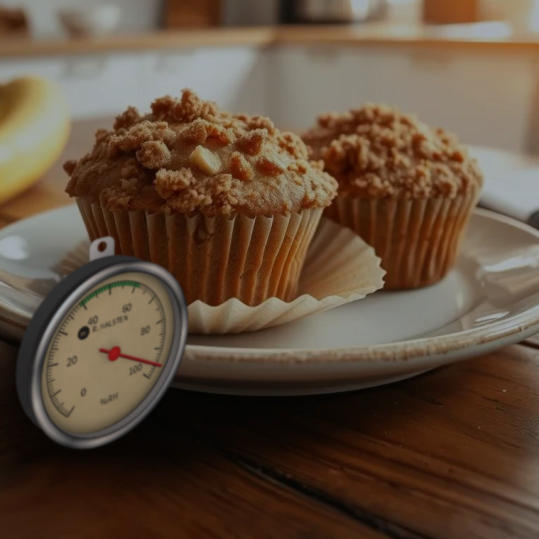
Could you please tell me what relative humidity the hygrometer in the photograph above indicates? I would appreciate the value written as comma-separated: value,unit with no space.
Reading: 95,%
